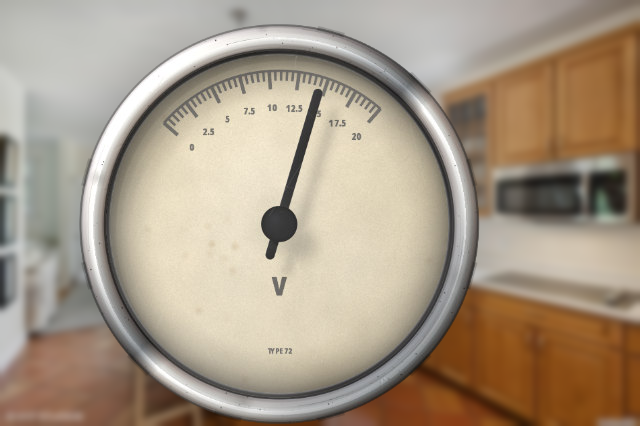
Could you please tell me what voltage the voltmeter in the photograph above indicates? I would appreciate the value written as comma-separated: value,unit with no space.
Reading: 14.5,V
